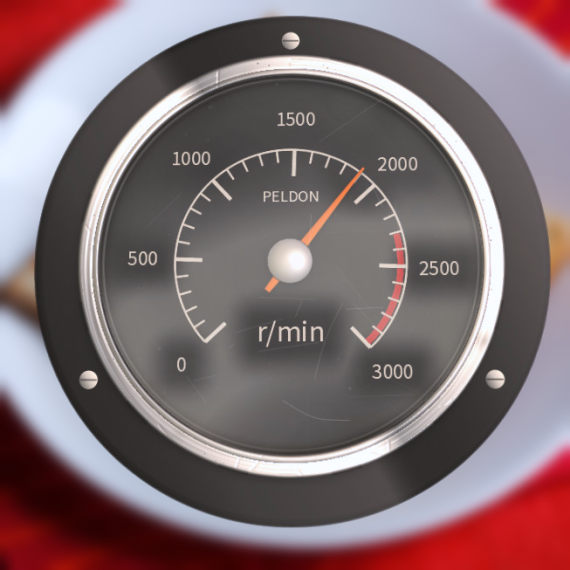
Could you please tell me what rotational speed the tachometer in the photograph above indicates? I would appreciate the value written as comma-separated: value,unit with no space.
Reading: 1900,rpm
